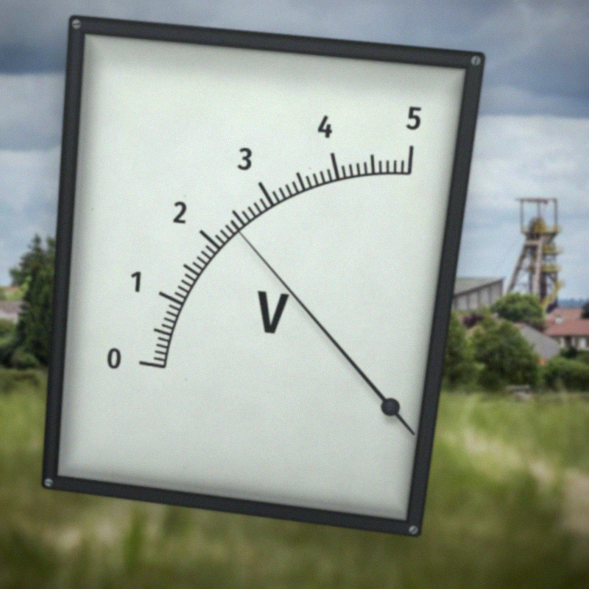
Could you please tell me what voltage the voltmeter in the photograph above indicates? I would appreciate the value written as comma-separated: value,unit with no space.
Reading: 2.4,V
